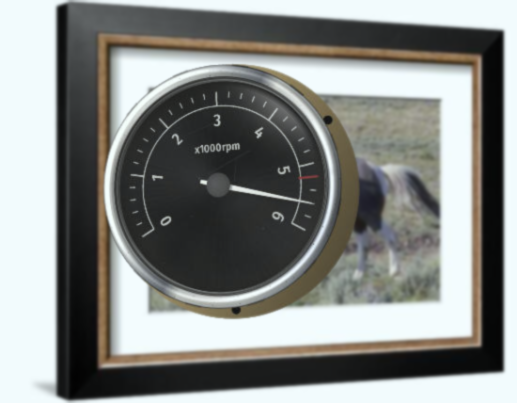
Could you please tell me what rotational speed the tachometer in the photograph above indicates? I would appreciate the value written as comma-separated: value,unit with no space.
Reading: 5600,rpm
